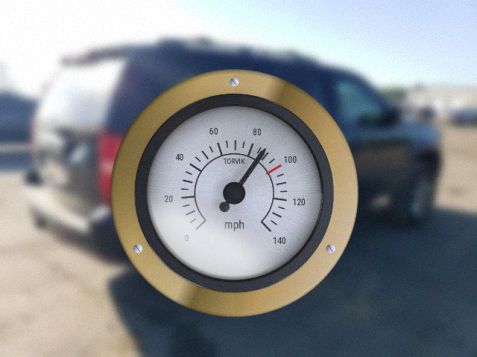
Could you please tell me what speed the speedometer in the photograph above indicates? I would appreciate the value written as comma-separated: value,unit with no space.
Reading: 87.5,mph
